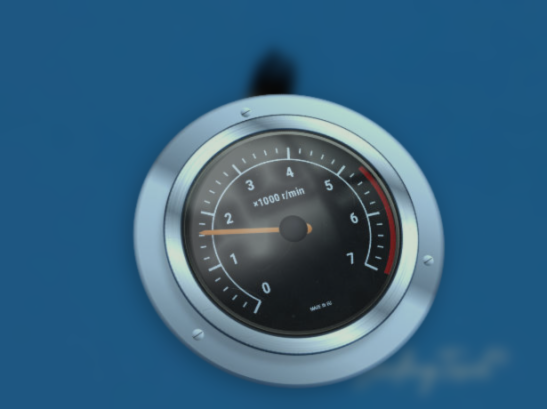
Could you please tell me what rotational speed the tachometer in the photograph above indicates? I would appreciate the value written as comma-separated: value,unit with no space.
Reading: 1600,rpm
